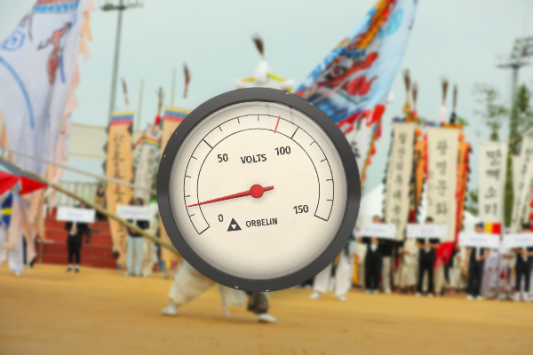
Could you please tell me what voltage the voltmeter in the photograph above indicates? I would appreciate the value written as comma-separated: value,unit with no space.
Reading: 15,V
